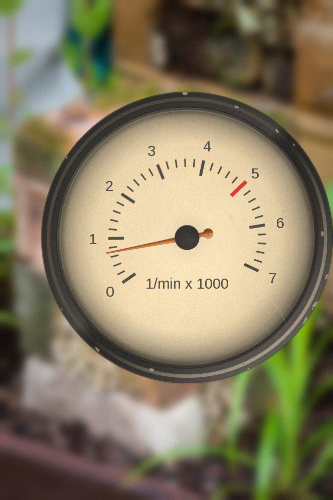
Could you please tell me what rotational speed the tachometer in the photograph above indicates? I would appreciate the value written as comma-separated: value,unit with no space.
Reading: 700,rpm
